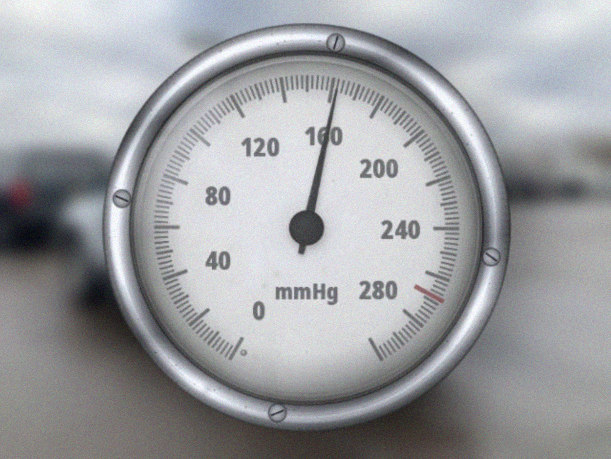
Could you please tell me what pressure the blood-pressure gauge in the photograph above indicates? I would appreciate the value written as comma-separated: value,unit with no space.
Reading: 162,mmHg
